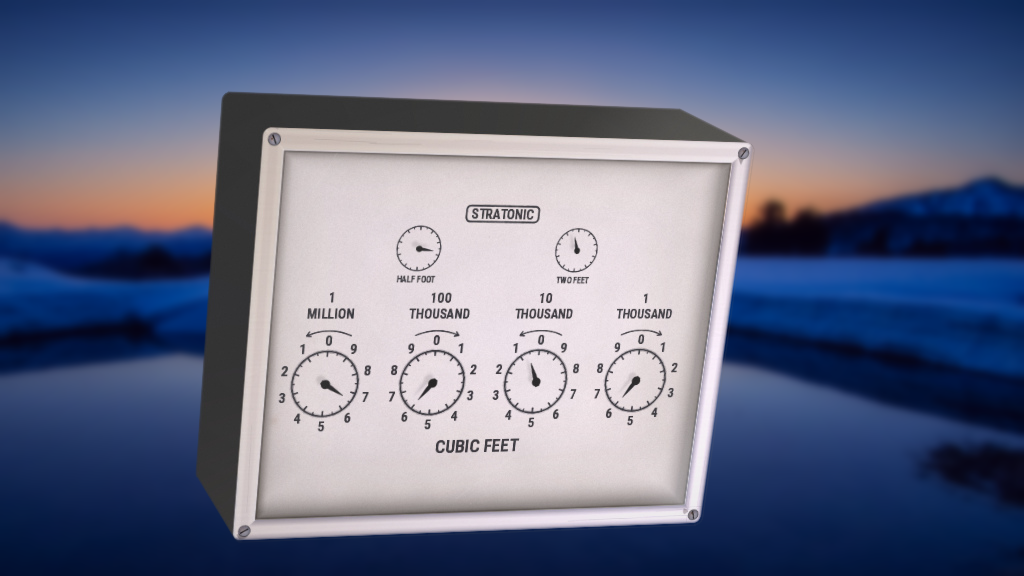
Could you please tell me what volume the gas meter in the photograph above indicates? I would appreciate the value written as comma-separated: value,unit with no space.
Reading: 660600,ft³
